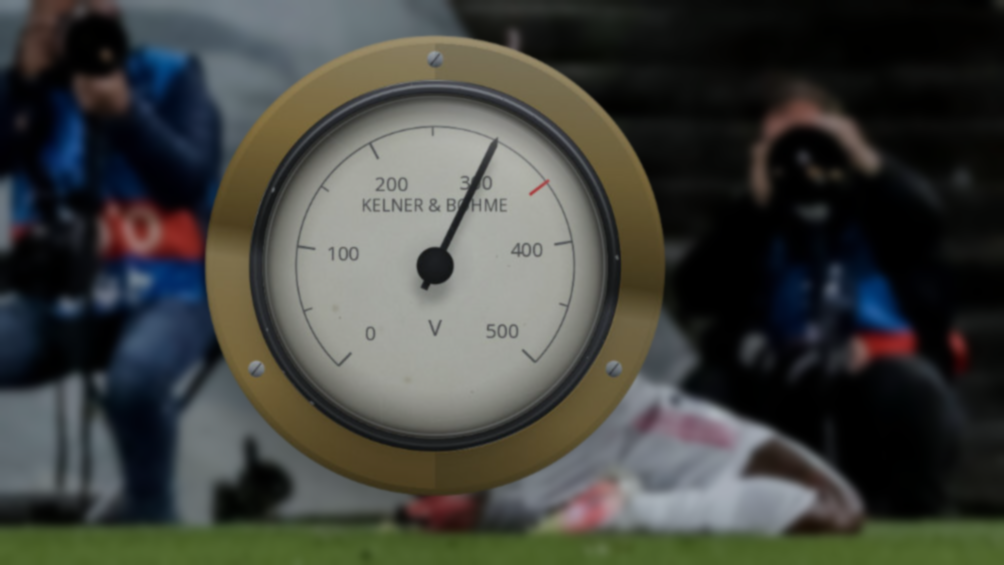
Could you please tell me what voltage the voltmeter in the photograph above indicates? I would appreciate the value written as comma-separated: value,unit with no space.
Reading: 300,V
